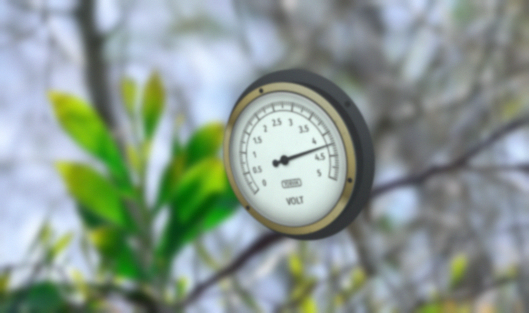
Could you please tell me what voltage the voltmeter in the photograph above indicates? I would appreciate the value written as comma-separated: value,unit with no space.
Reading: 4.25,V
